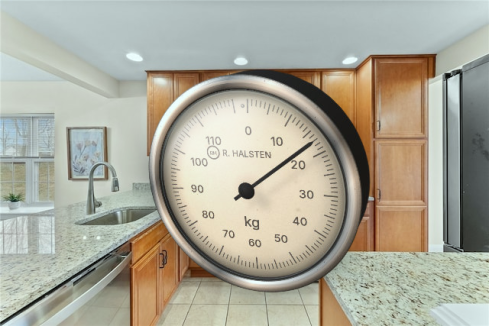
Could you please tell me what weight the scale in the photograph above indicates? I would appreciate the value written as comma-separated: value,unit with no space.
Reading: 17,kg
